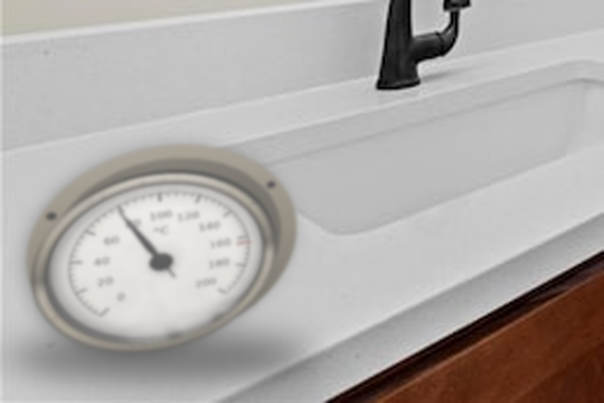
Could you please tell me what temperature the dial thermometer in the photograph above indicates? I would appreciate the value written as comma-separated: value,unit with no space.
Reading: 80,°C
